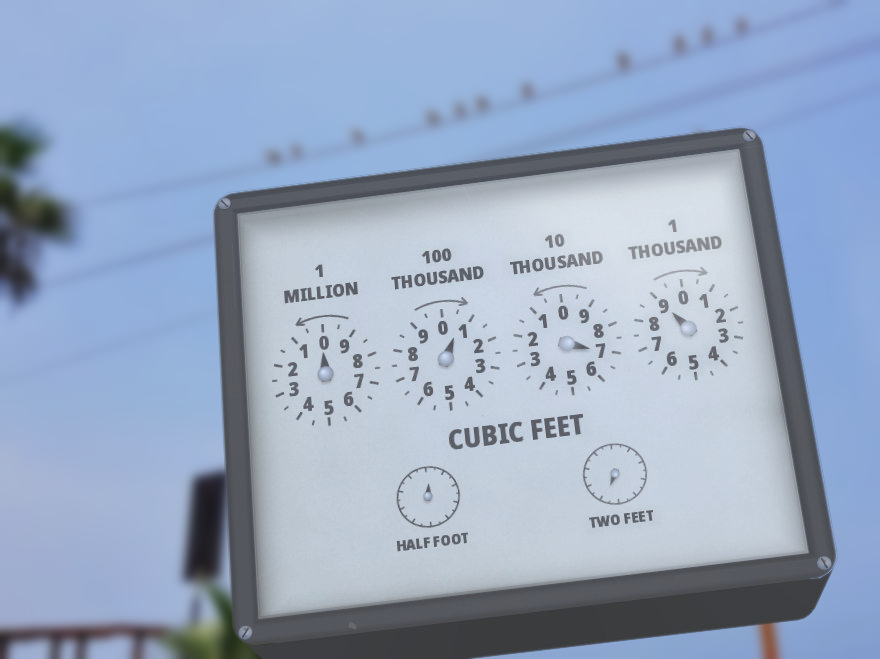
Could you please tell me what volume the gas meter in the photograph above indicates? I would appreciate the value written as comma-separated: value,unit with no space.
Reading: 6900,ft³
